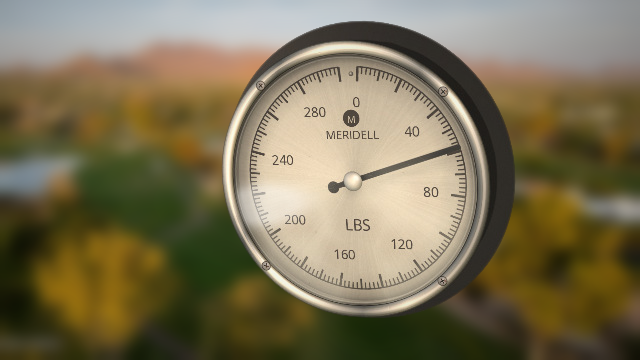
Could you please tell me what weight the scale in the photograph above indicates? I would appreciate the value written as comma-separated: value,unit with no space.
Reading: 58,lb
